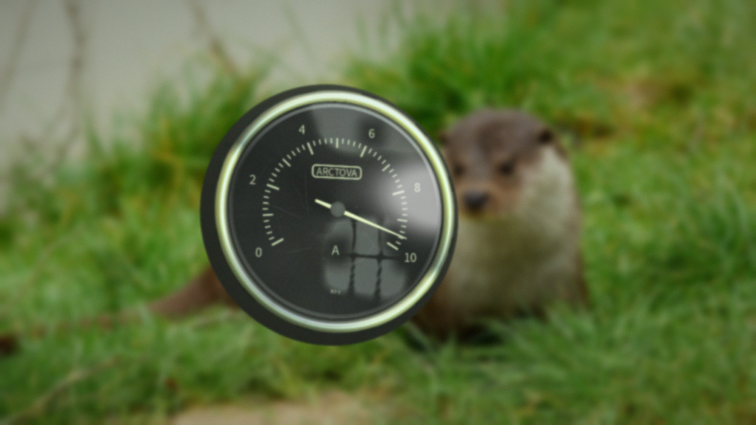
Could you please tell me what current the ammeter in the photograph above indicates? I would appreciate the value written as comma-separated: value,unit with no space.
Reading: 9.6,A
